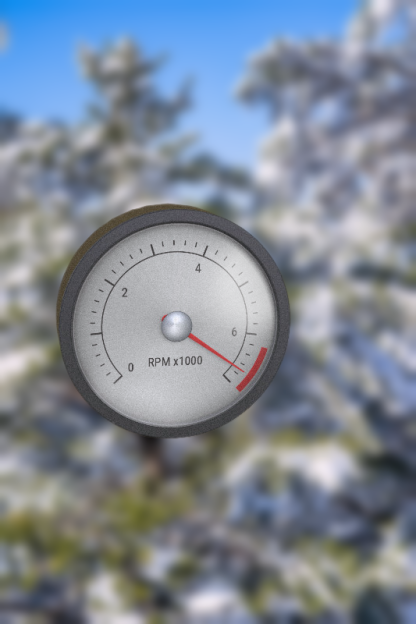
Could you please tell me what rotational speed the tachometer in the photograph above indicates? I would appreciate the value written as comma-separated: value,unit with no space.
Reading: 6700,rpm
